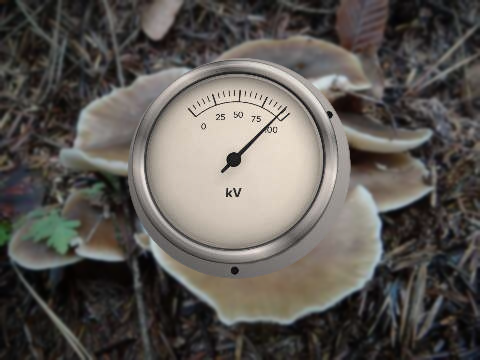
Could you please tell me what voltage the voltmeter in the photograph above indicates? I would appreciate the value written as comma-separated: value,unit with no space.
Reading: 95,kV
